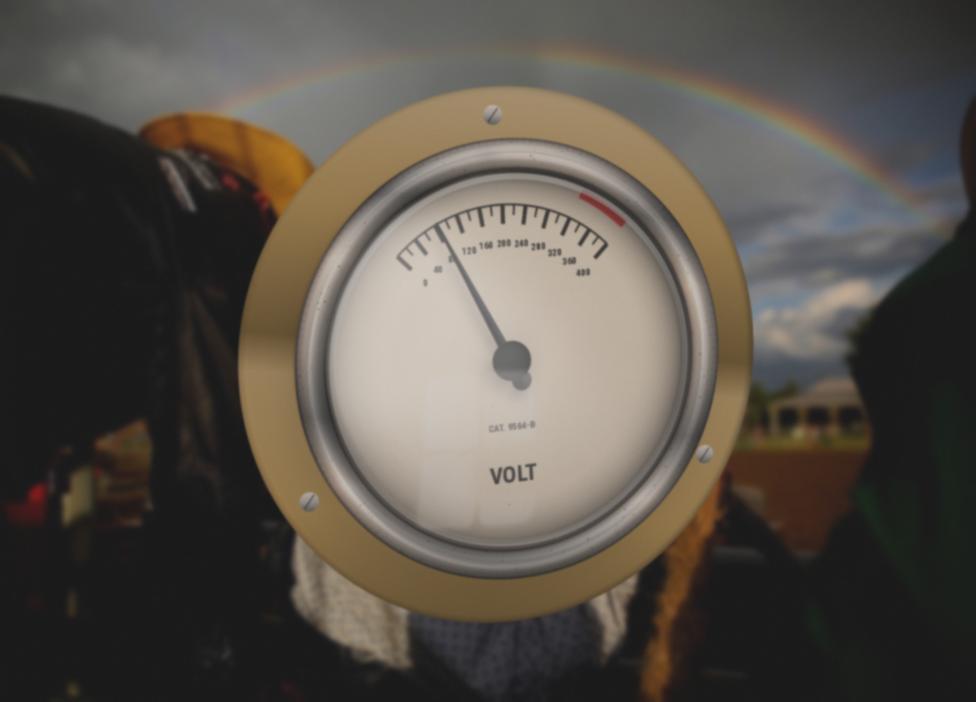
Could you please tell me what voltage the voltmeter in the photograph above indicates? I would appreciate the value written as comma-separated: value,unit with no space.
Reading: 80,V
